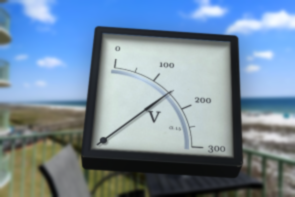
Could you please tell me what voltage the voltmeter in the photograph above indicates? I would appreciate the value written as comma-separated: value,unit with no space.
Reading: 150,V
